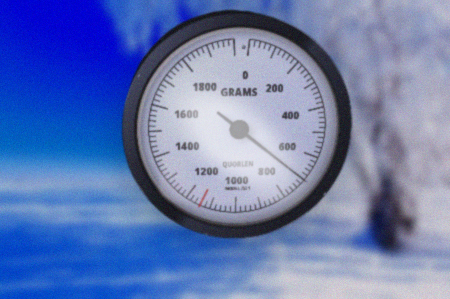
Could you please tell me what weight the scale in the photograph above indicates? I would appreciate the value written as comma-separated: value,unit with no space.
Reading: 700,g
